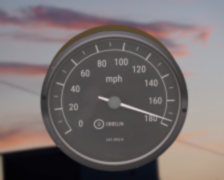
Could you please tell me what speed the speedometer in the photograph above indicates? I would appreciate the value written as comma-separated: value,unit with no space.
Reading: 175,mph
